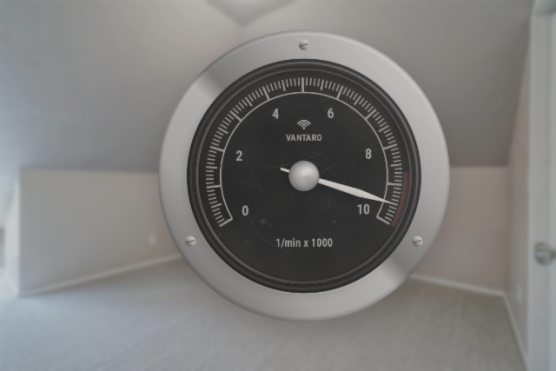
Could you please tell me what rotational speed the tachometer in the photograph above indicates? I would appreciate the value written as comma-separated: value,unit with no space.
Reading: 9500,rpm
